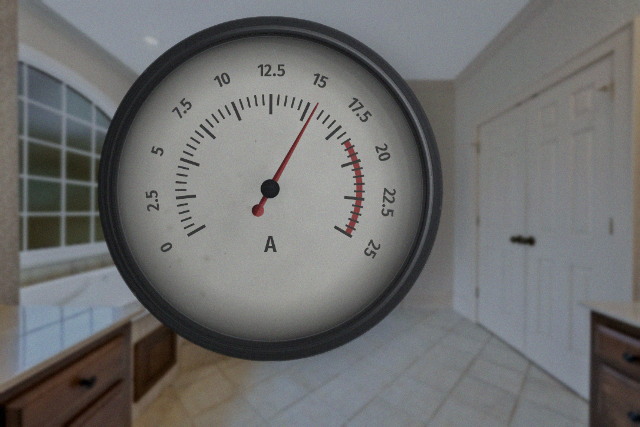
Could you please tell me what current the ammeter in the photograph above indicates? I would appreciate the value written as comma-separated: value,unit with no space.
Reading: 15.5,A
